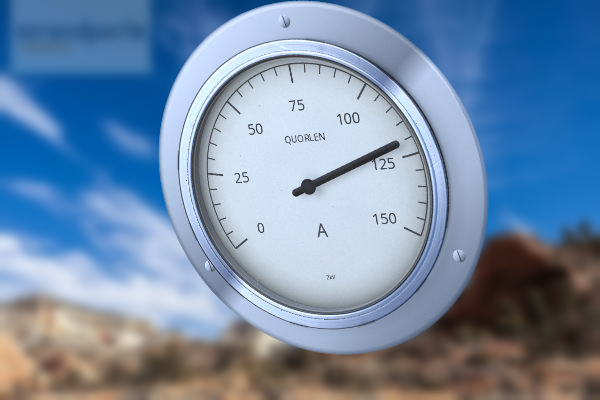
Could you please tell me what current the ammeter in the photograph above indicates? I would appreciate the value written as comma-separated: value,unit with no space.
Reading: 120,A
